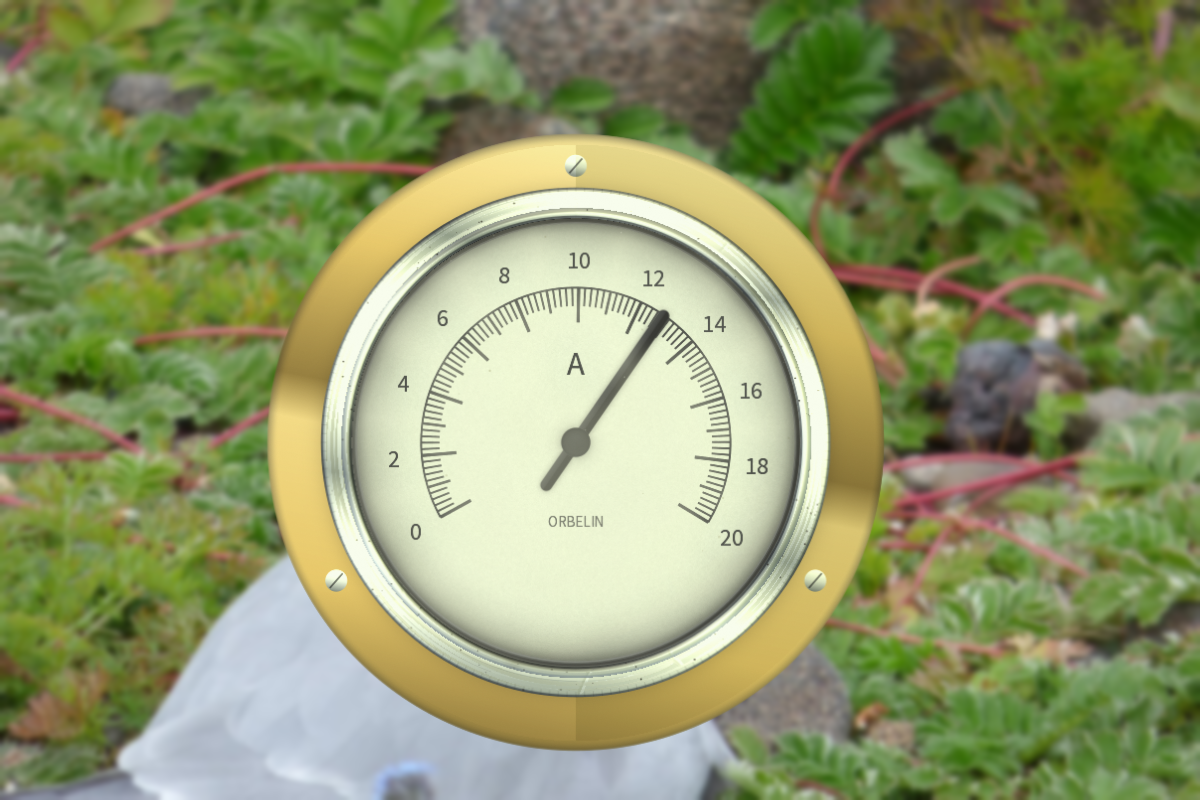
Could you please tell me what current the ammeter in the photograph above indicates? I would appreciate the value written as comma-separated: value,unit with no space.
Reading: 12.8,A
